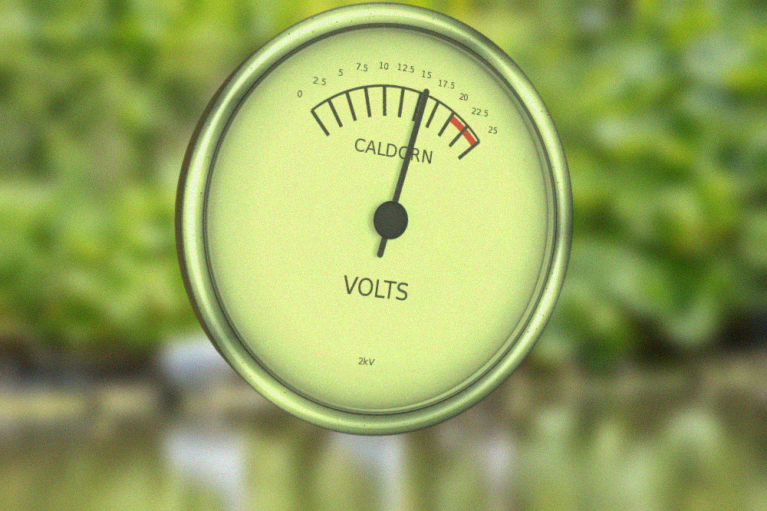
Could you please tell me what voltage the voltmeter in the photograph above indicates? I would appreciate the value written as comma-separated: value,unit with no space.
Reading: 15,V
